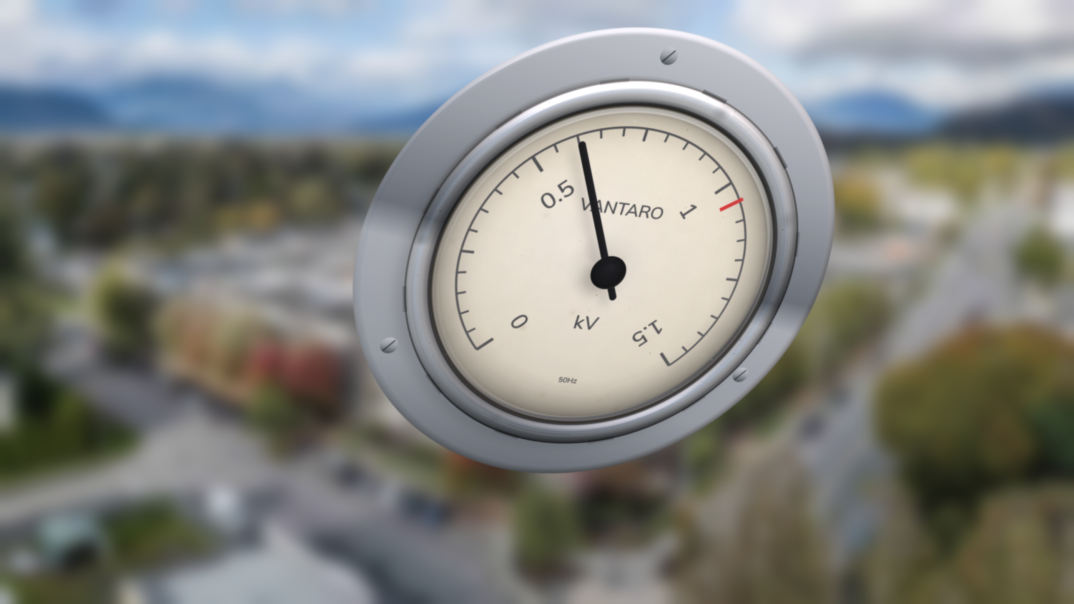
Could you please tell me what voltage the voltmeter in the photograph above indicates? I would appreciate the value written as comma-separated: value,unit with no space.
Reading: 0.6,kV
